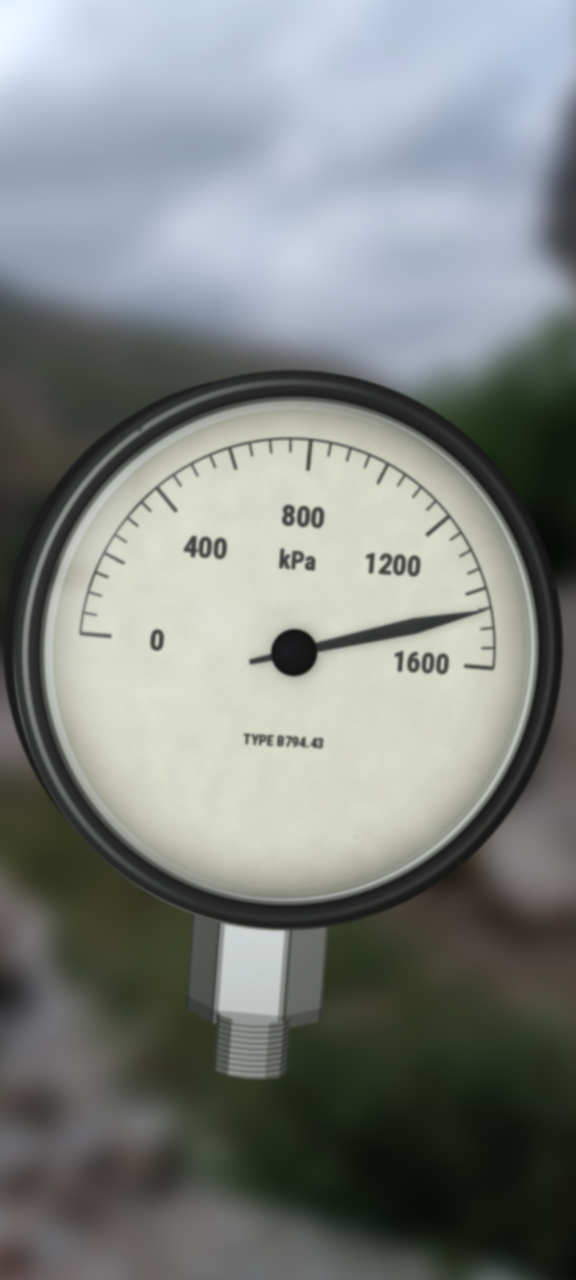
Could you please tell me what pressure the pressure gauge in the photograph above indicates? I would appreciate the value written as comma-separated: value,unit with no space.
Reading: 1450,kPa
